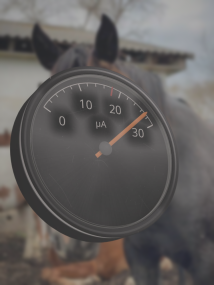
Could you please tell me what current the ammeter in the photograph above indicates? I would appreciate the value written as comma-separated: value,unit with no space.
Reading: 27,µA
